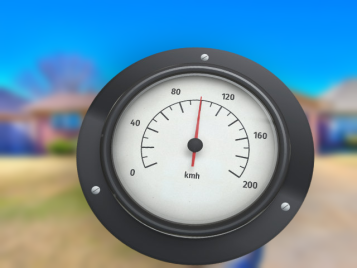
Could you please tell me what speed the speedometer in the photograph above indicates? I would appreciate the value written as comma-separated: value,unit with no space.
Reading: 100,km/h
